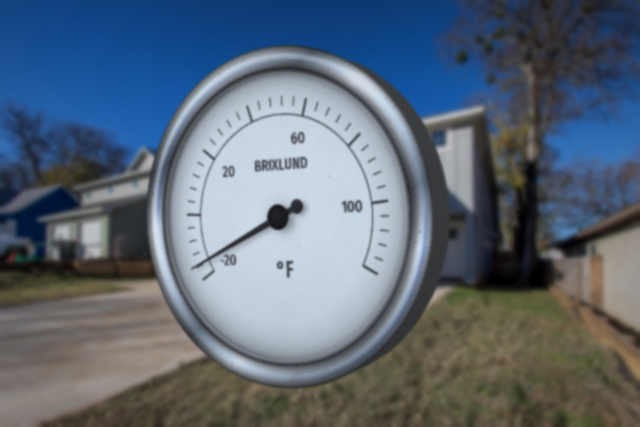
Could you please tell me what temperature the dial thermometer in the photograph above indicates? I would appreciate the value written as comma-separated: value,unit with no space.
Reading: -16,°F
